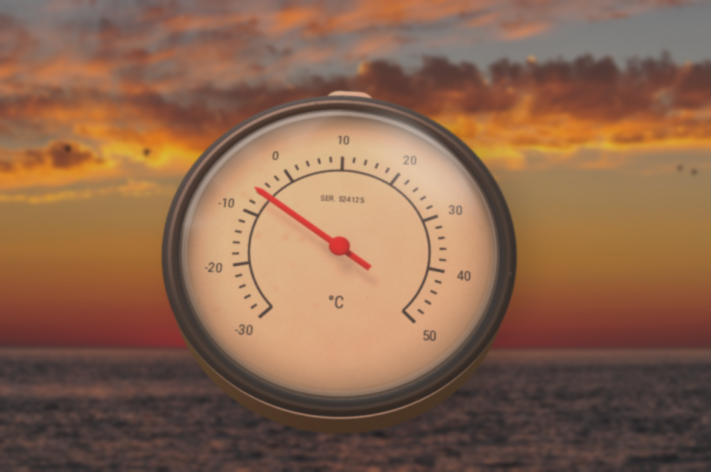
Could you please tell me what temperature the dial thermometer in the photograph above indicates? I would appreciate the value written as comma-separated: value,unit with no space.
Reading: -6,°C
